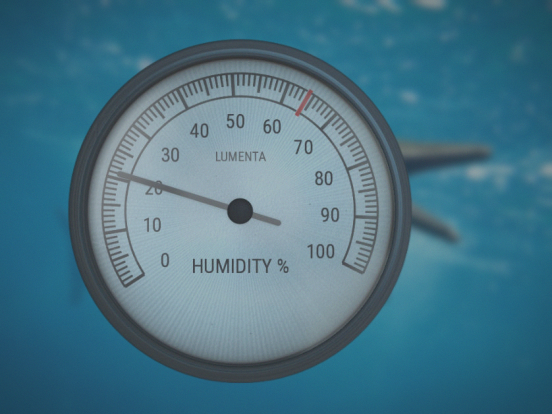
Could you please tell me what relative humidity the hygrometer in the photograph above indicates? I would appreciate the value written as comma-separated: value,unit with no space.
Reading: 21,%
